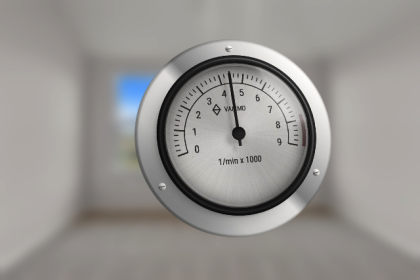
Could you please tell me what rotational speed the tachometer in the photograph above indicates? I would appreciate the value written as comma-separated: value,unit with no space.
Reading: 4400,rpm
